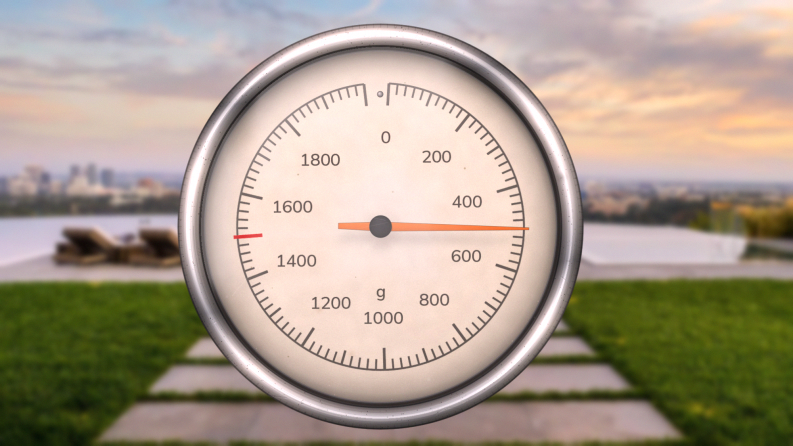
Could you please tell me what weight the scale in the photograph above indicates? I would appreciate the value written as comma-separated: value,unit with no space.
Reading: 500,g
